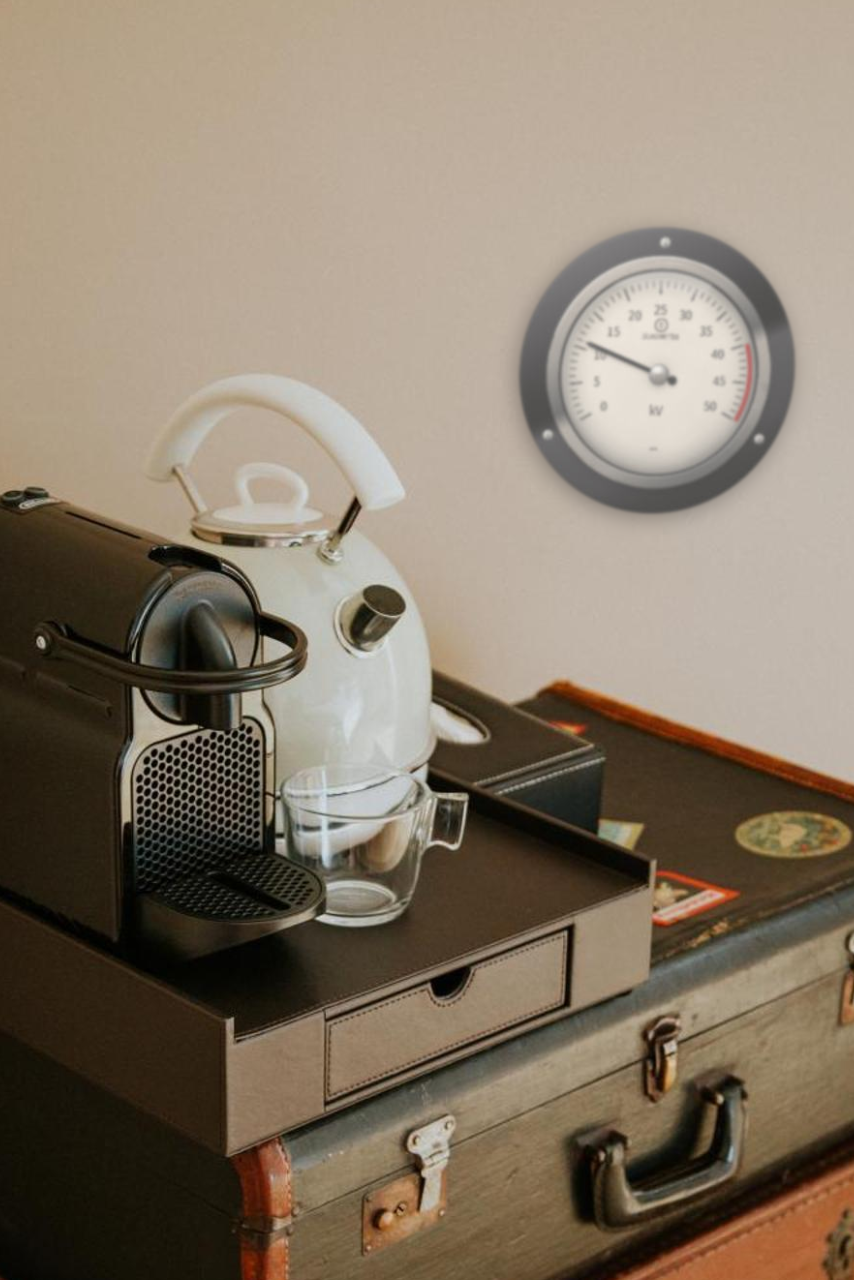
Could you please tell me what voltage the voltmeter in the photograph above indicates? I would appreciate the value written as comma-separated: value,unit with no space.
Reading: 11,kV
